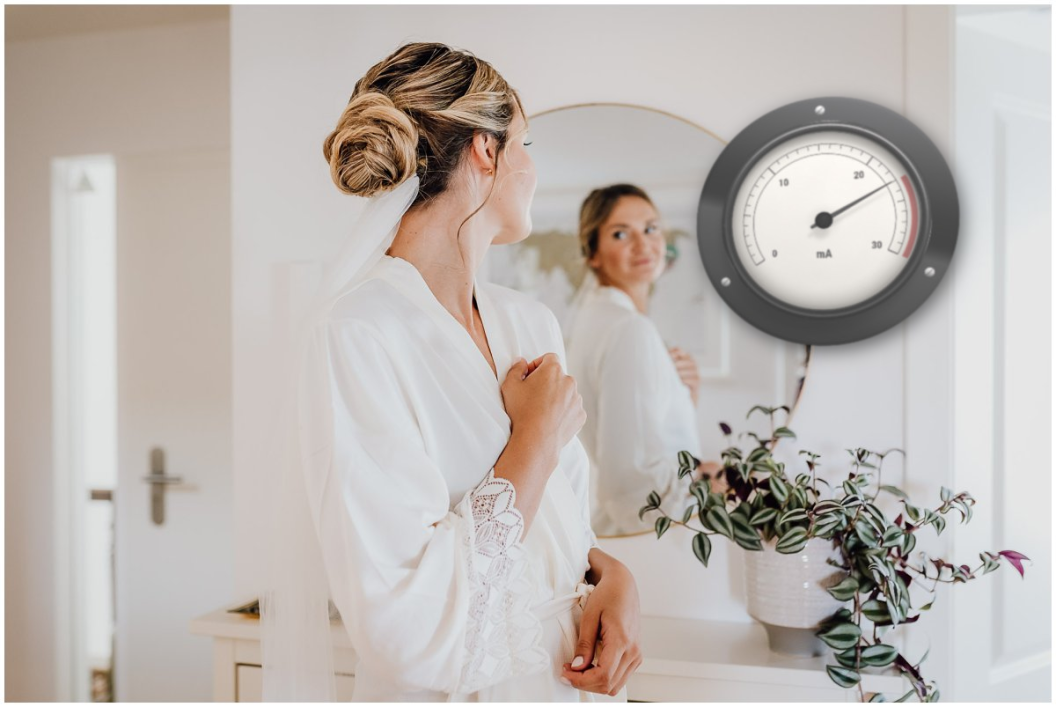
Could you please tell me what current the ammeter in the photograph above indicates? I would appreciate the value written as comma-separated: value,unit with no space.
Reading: 23,mA
